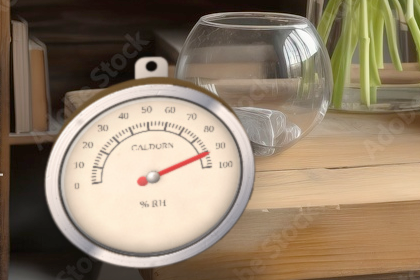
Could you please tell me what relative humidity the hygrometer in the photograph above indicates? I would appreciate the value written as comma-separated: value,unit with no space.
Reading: 90,%
